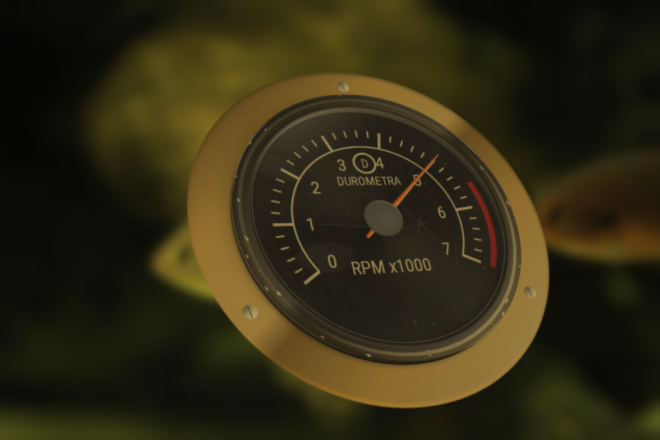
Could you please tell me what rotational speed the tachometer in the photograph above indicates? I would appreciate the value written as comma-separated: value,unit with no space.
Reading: 5000,rpm
